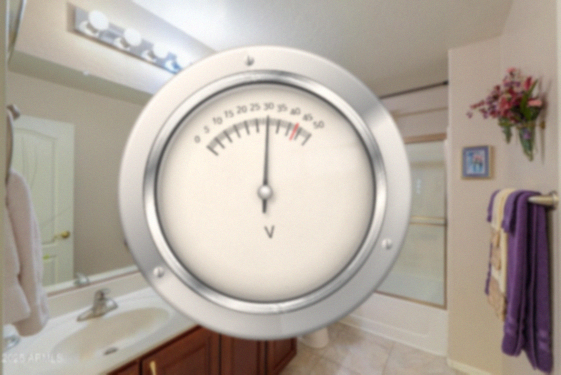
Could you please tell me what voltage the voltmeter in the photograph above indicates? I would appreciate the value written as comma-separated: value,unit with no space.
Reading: 30,V
